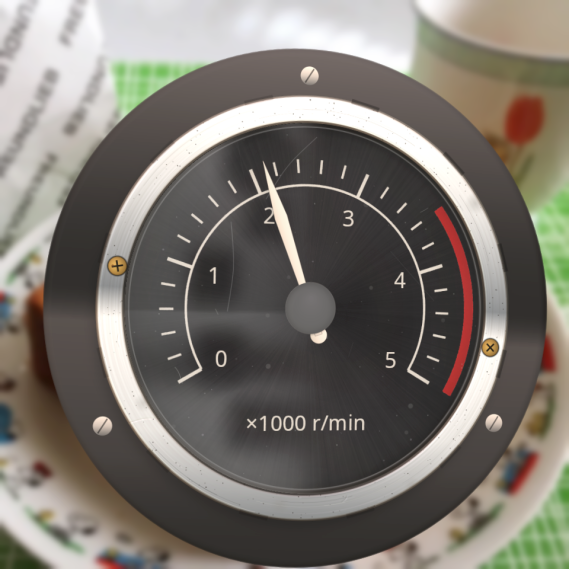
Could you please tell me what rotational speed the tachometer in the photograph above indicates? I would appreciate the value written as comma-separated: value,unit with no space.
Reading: 2100,rpm
